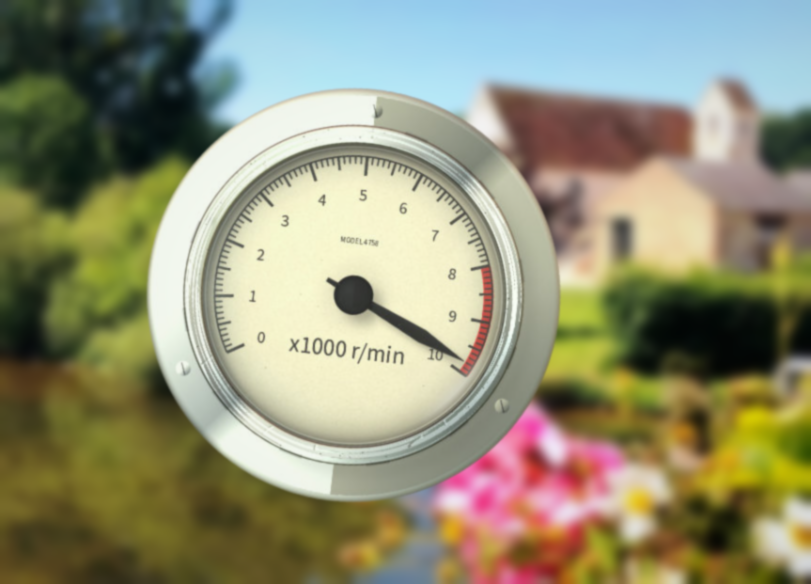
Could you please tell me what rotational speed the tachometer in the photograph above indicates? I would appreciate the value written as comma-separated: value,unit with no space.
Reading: 9800,rpm
